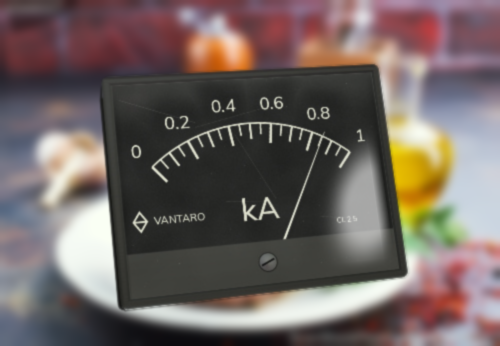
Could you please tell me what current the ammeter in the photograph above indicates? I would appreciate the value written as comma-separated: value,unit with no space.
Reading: 0.85,kA
